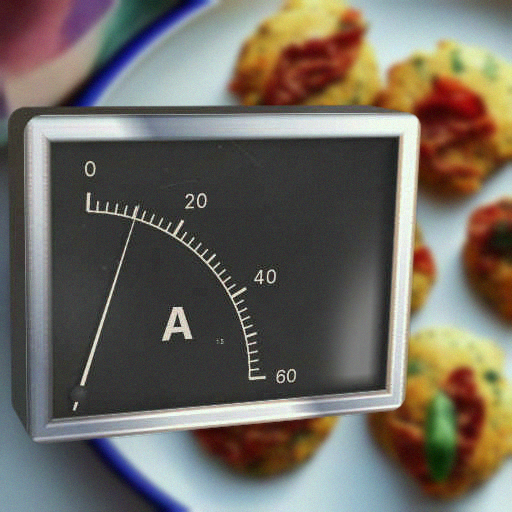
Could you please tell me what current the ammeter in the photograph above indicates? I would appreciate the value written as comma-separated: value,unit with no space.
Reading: 10,A
